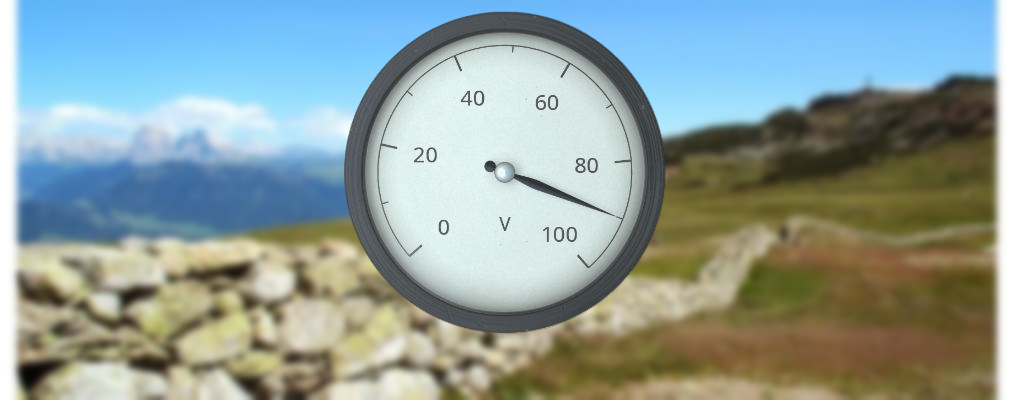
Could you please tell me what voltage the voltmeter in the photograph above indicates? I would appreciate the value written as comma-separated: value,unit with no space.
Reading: 90,V
